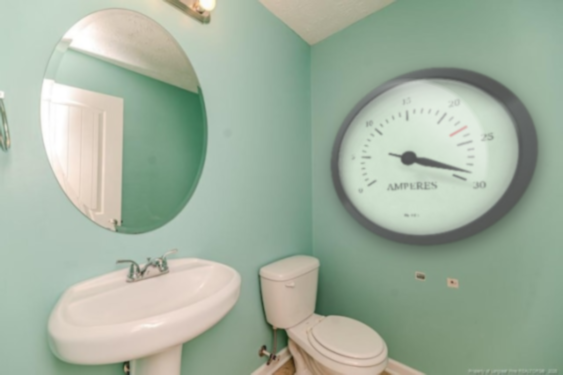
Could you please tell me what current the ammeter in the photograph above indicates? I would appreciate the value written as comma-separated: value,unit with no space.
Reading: 29,A
